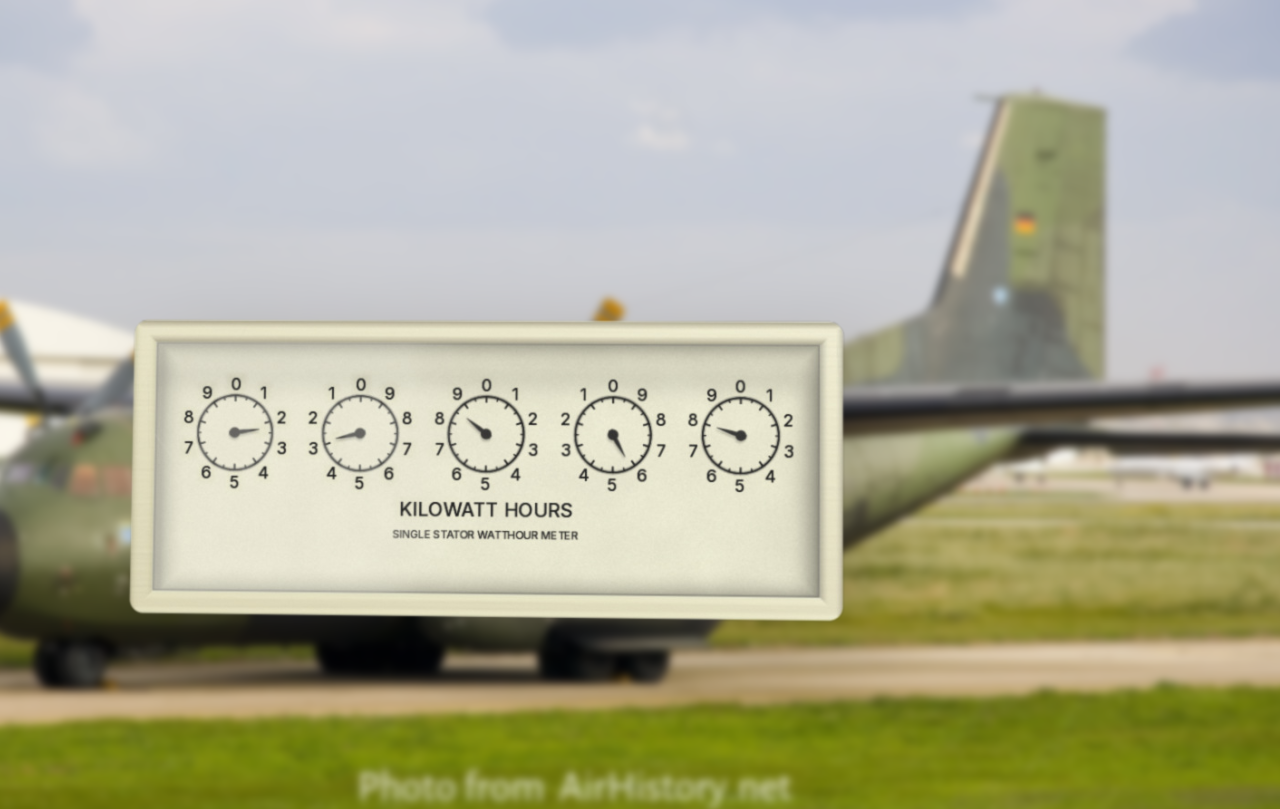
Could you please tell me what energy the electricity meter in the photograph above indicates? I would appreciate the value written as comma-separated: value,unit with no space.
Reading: 22858,kWh
